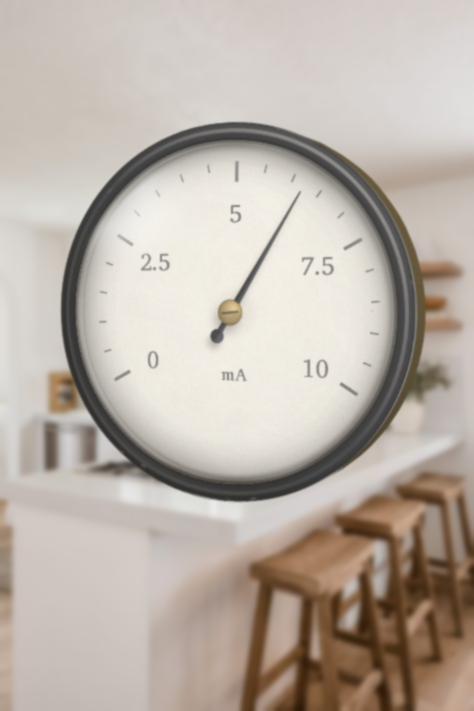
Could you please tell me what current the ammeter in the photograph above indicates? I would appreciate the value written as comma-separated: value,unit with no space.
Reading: 6.25,mA
